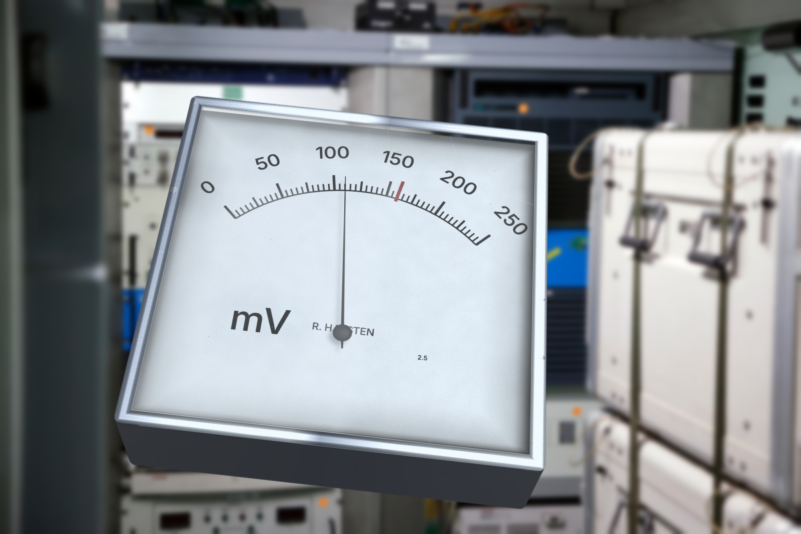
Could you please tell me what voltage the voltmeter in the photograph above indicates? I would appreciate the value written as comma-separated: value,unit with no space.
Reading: 110,mV
